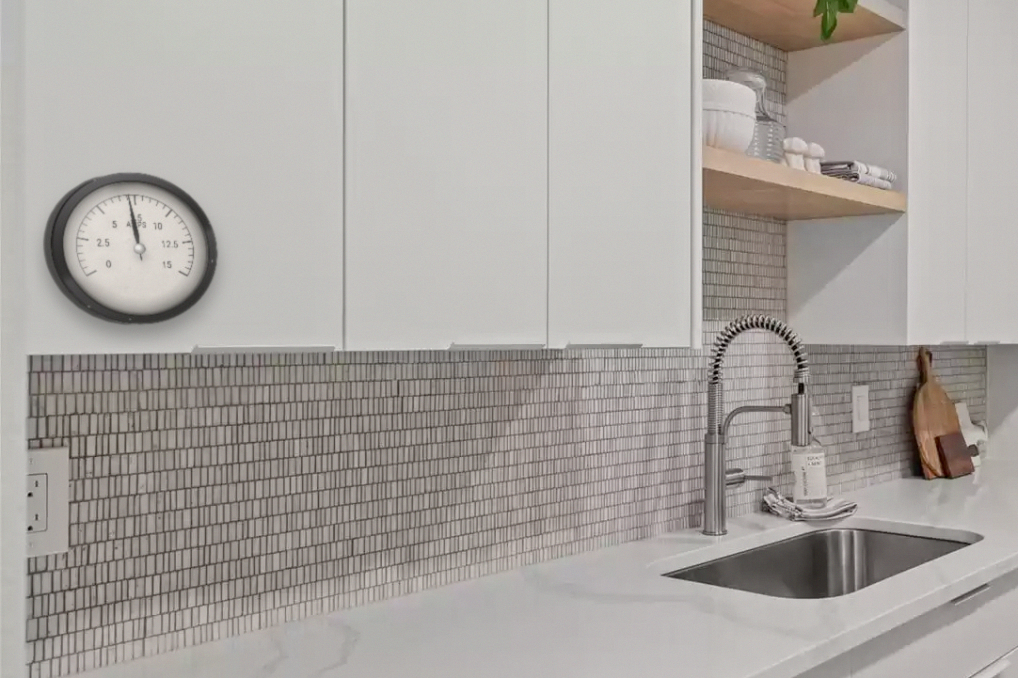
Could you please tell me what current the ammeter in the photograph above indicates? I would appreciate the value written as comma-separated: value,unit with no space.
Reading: 7,A
